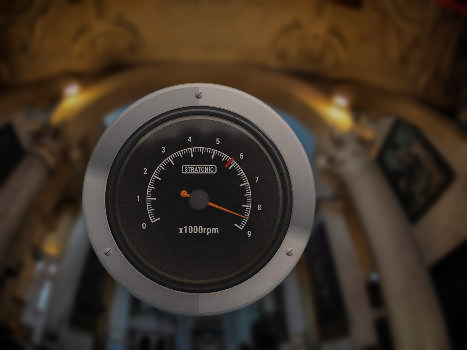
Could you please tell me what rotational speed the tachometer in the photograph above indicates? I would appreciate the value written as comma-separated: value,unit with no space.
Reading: 8500,rpm
